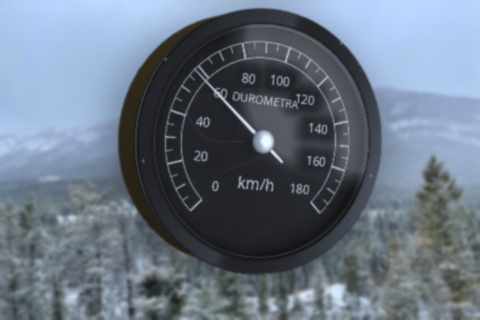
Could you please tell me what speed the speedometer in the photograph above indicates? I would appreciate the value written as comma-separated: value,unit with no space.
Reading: 57.5,km/h
